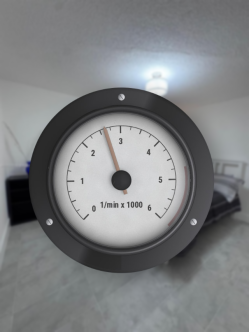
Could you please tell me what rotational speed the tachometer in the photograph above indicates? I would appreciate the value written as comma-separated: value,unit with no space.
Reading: 2625,rpm
